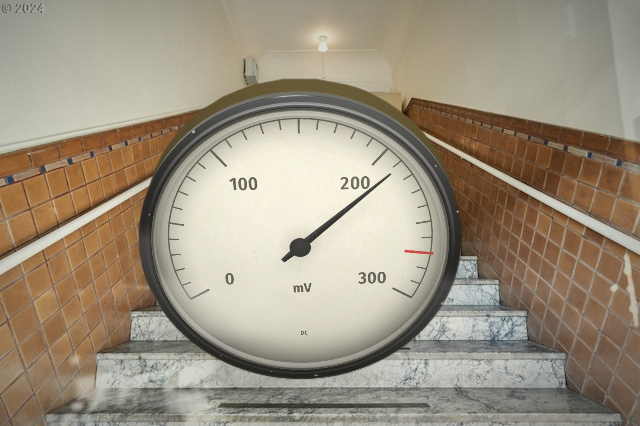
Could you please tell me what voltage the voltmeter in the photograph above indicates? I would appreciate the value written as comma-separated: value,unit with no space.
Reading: 210,mV
